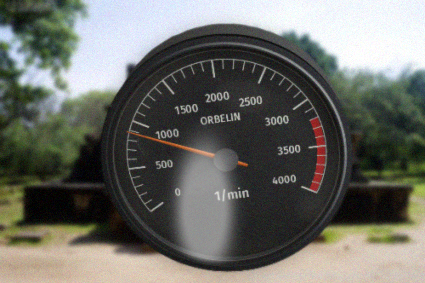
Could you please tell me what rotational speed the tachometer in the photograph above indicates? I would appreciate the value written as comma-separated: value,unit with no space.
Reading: 900,rpm
